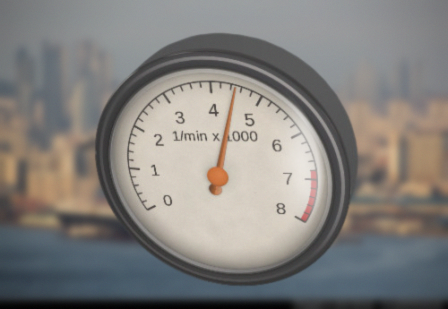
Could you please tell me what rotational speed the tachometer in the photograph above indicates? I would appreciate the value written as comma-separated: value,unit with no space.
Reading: 4500,rpm
